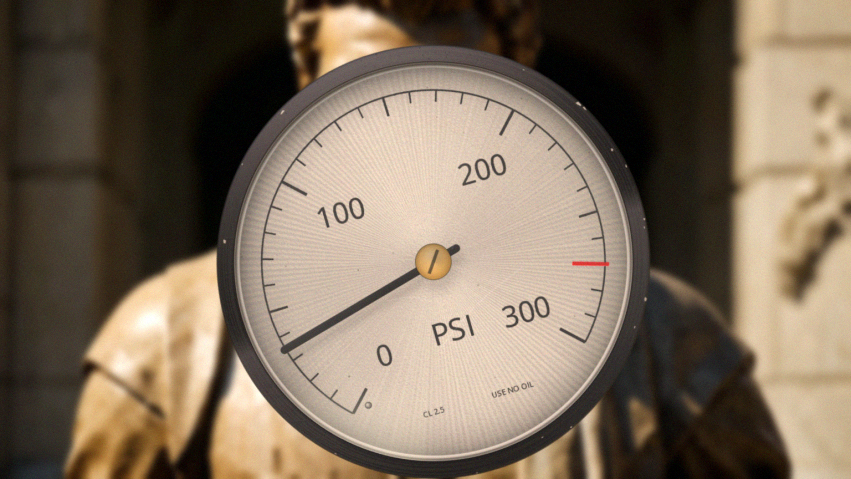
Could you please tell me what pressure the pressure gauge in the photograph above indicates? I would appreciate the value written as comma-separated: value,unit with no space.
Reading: 35,psi
